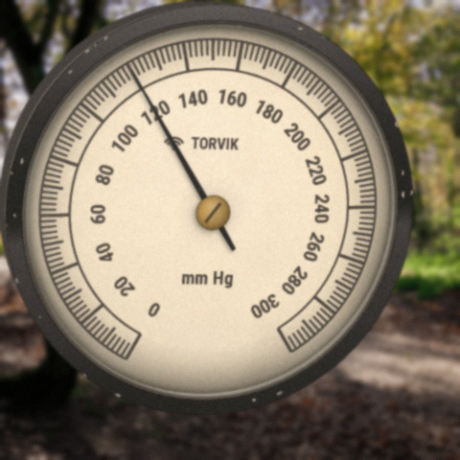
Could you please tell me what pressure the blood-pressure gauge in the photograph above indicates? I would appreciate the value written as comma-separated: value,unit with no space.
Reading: 120,mmHg
